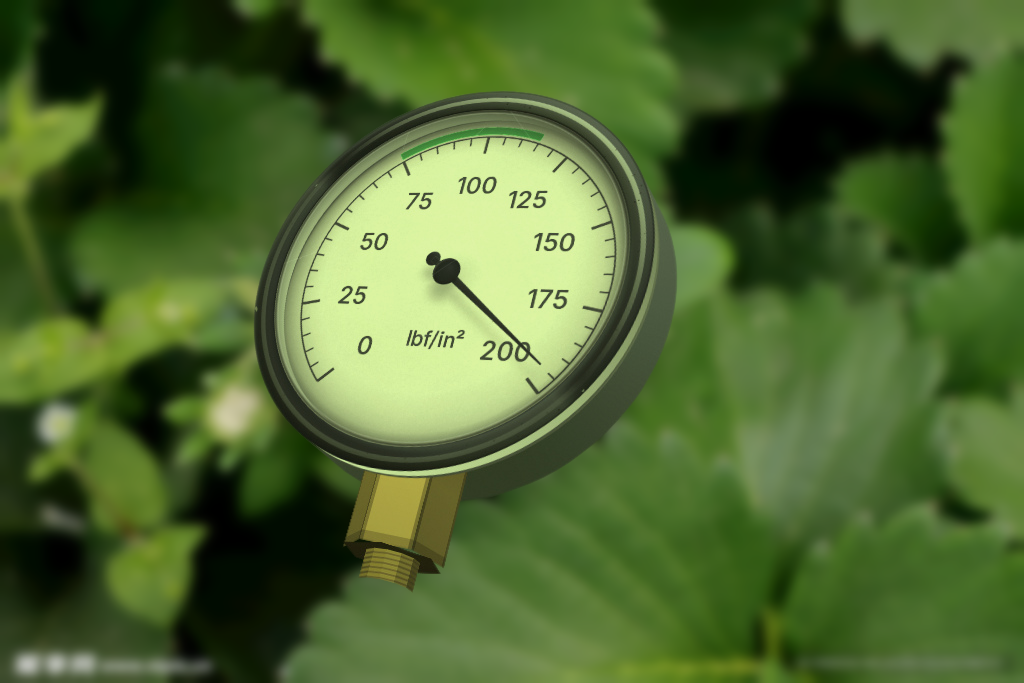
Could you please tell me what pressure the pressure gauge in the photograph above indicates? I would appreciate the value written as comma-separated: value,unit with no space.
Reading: 195,psi
